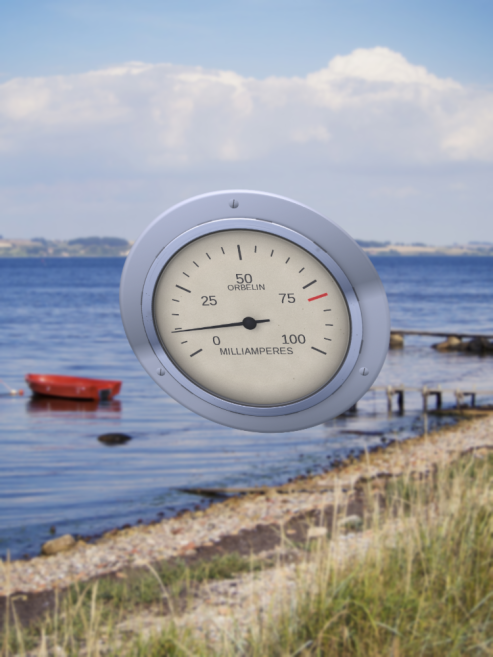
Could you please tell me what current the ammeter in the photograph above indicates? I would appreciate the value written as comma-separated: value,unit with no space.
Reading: 10,mA
